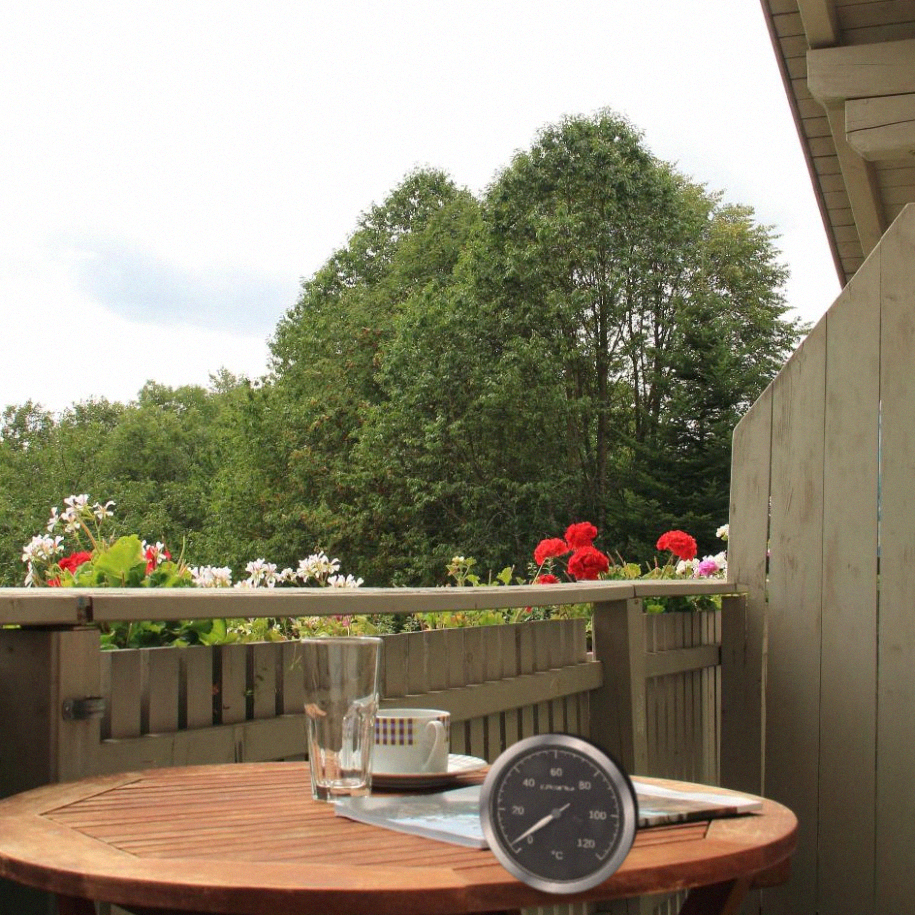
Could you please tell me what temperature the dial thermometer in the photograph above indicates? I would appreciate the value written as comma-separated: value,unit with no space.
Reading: 4,°C
